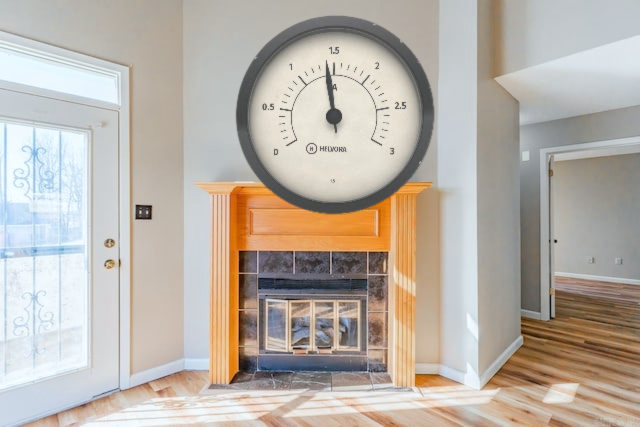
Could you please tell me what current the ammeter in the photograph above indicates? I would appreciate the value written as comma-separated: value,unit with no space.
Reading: 1.4,A
